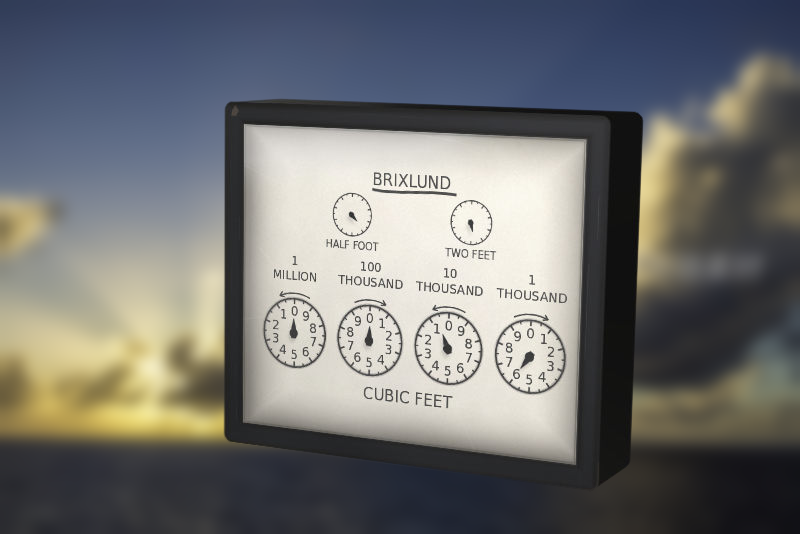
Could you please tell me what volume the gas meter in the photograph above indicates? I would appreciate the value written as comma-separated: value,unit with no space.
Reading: 600,ft³
